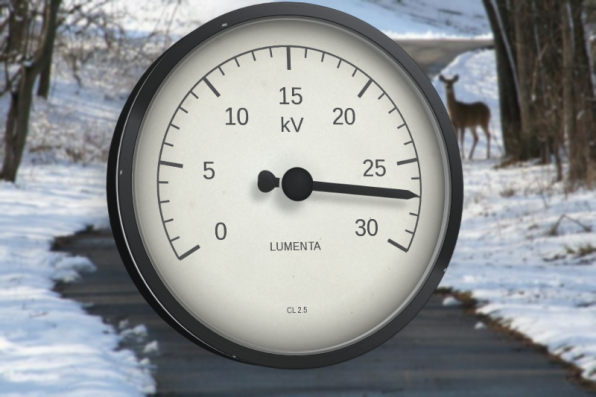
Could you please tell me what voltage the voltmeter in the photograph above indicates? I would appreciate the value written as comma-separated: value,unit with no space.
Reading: 27,kV
